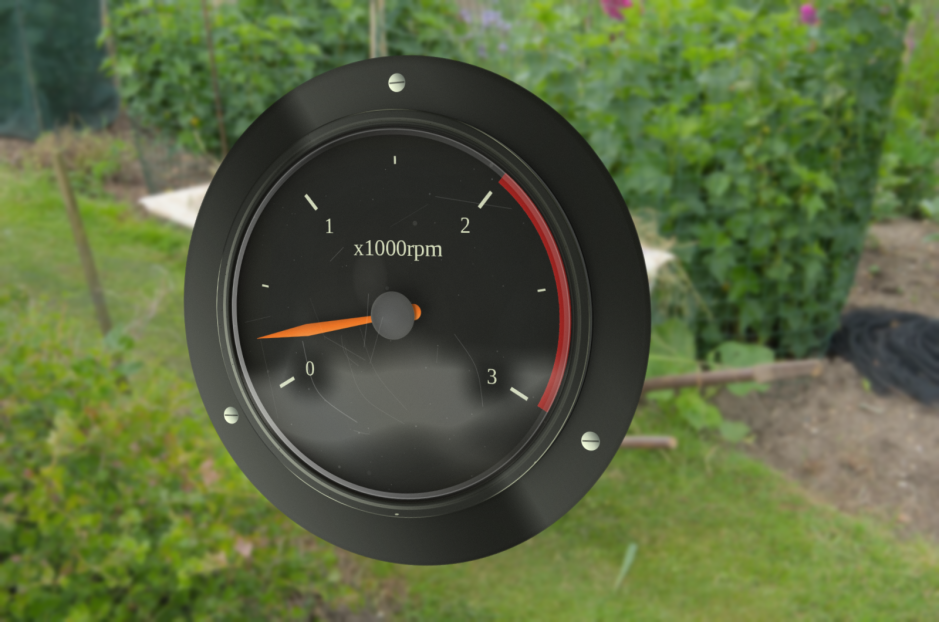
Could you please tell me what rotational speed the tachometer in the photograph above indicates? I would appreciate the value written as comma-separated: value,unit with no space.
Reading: 250,rpm
